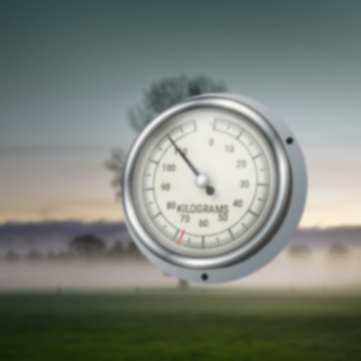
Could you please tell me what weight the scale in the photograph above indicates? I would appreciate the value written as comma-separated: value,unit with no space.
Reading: 110,kg
